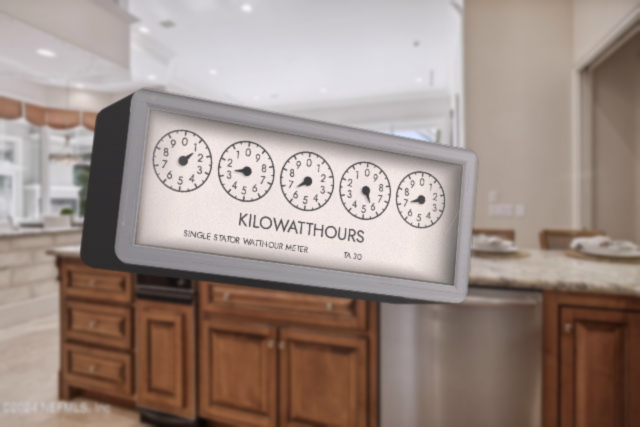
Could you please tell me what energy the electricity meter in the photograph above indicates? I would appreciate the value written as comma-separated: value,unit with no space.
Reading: 12657,kWh
